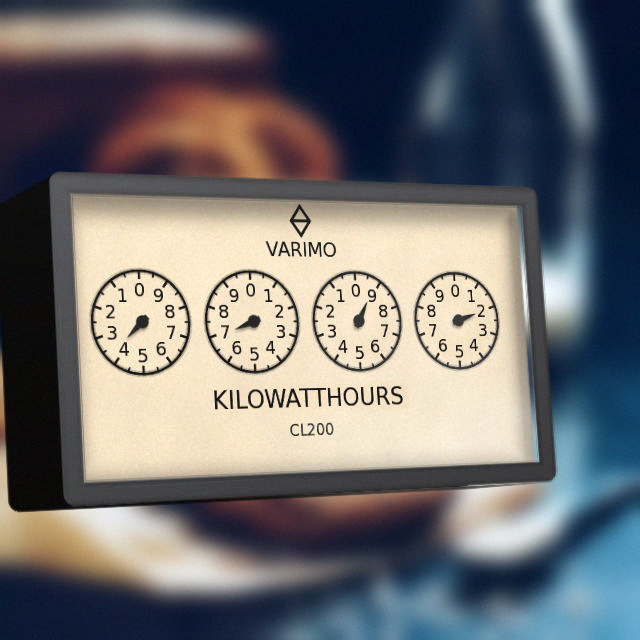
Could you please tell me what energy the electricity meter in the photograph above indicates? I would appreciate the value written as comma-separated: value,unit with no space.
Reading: 3692,kWh
